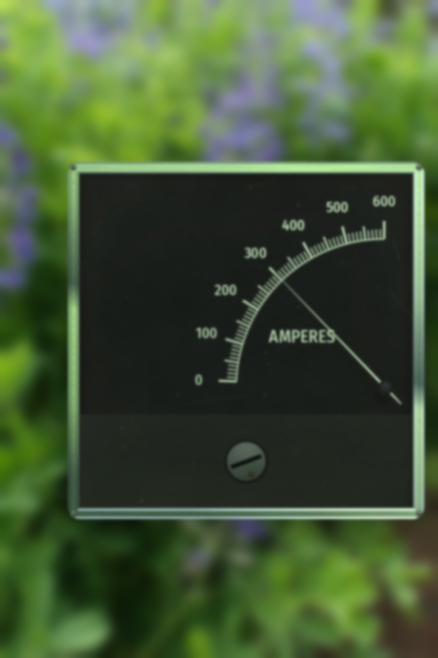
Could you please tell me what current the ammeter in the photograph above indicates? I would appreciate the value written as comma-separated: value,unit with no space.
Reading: 300,A
